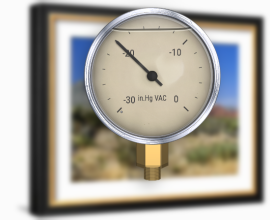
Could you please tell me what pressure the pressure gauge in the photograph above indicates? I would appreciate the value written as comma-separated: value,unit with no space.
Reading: -20,inHg
